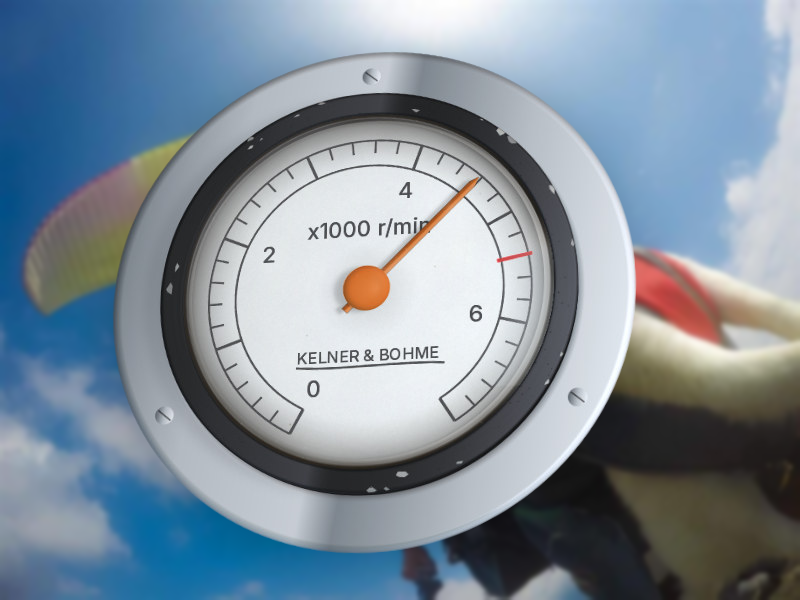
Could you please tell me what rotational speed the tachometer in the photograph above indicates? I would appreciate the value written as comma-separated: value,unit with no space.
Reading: 4600,rpm
